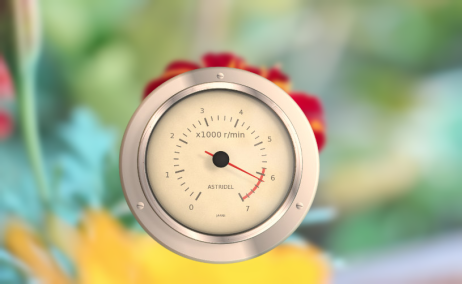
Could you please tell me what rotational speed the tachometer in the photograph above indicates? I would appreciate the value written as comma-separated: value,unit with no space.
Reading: 6200,rpm
